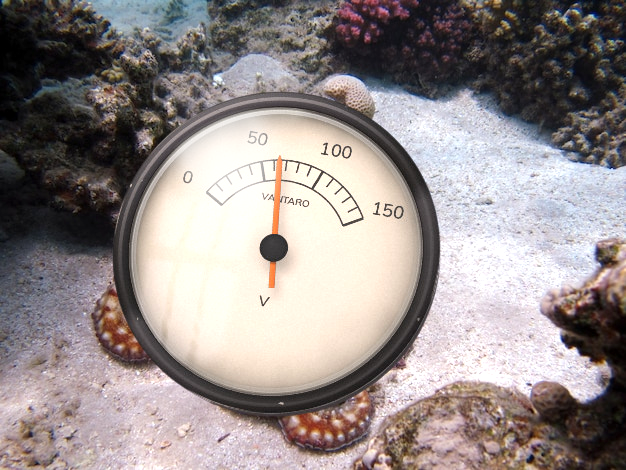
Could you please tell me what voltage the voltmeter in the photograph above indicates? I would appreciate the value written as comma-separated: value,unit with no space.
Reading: 65,V
